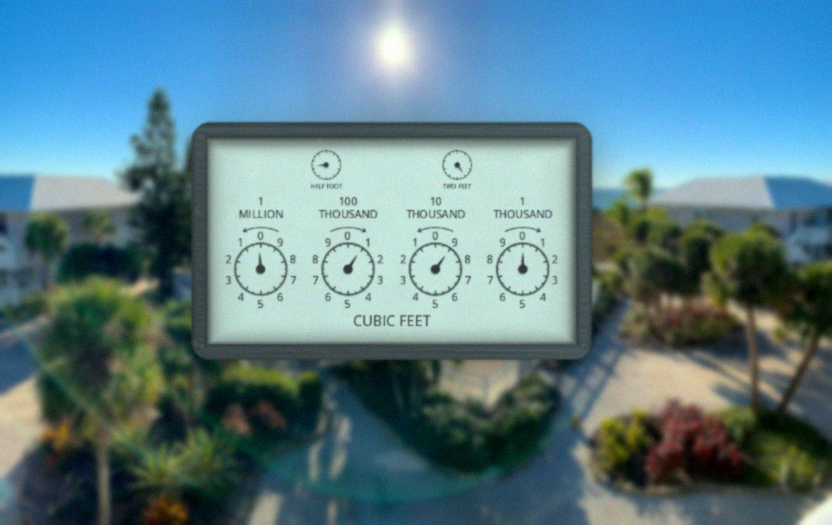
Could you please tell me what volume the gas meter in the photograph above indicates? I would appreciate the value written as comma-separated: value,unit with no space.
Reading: 9000,ft³
